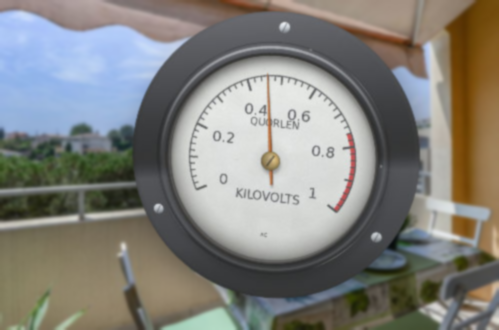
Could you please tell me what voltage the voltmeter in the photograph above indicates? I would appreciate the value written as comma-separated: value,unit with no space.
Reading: 0.46,kV
